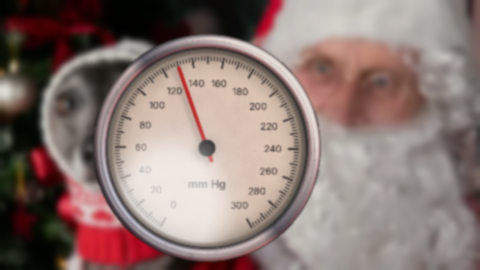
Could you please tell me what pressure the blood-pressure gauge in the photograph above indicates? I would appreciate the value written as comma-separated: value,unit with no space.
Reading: 130,mmHg
